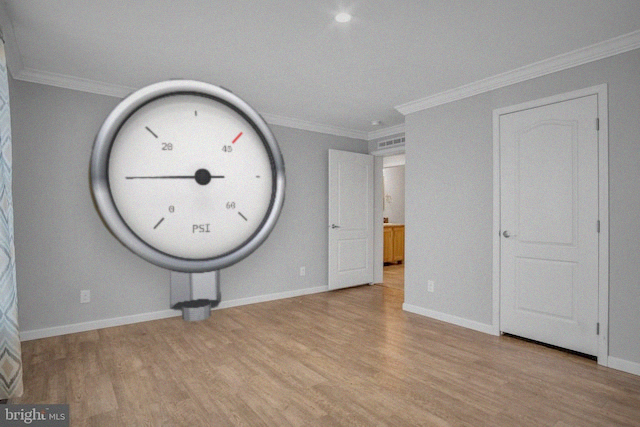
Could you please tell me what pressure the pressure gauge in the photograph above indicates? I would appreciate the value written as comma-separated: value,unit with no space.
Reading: 10,psi
